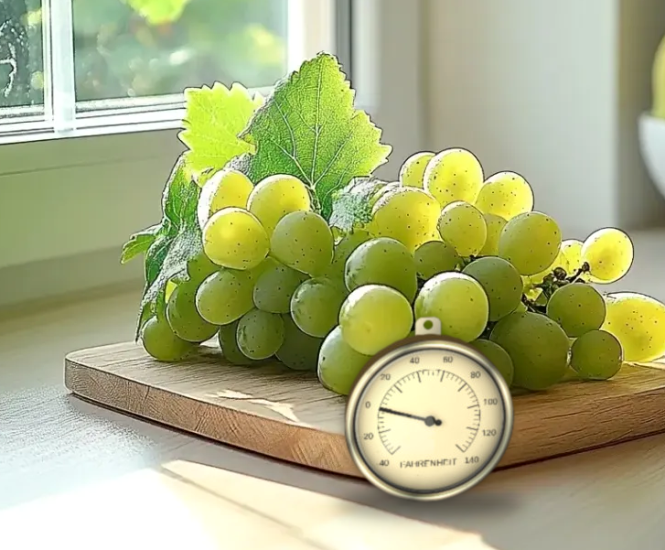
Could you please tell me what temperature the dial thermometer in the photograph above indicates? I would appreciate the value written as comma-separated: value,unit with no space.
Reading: 0,°F
